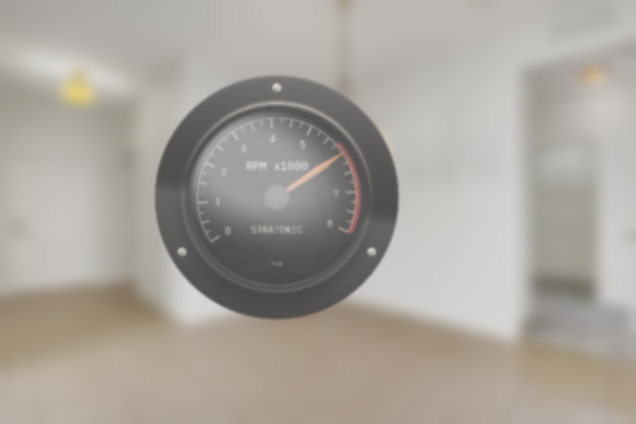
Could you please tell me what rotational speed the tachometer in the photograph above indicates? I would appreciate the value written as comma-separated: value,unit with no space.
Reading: 6000,rpm
